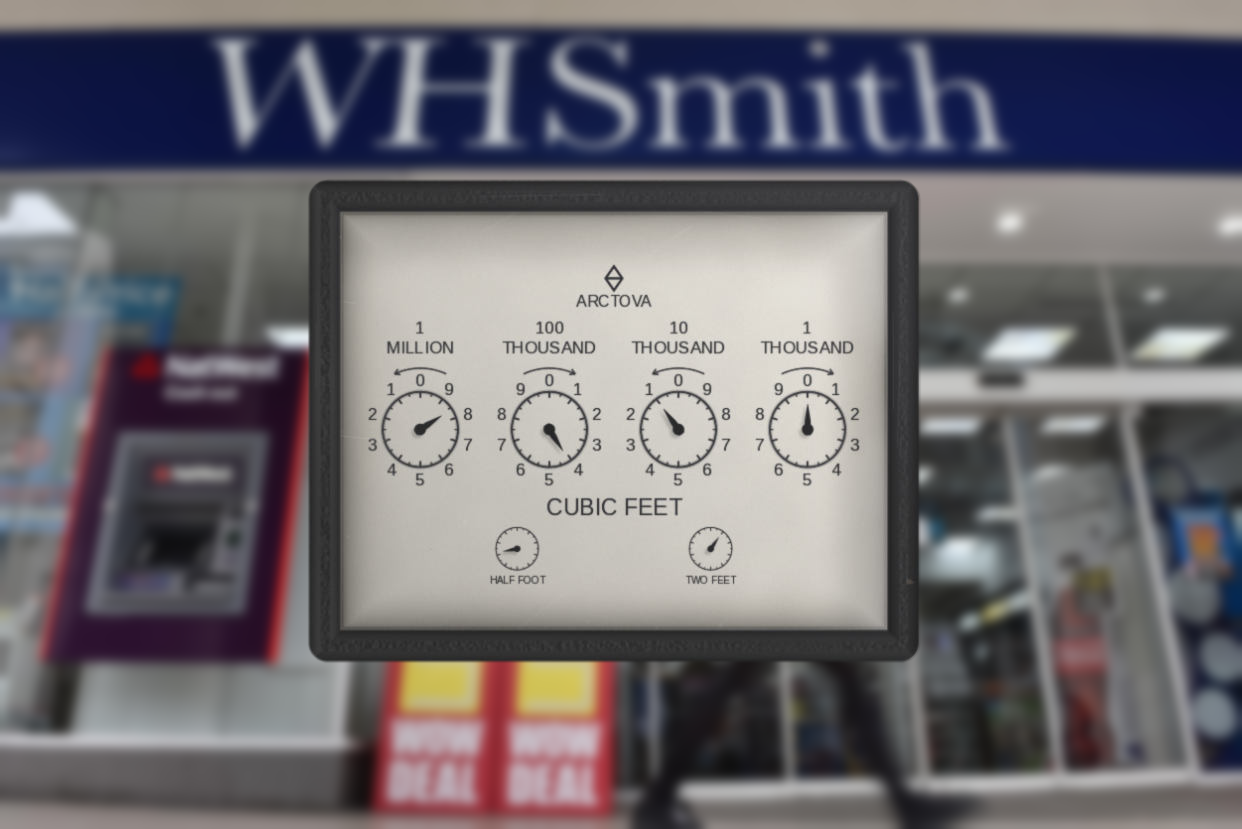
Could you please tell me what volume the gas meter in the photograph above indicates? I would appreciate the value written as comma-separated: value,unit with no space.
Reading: 841000,ft³
